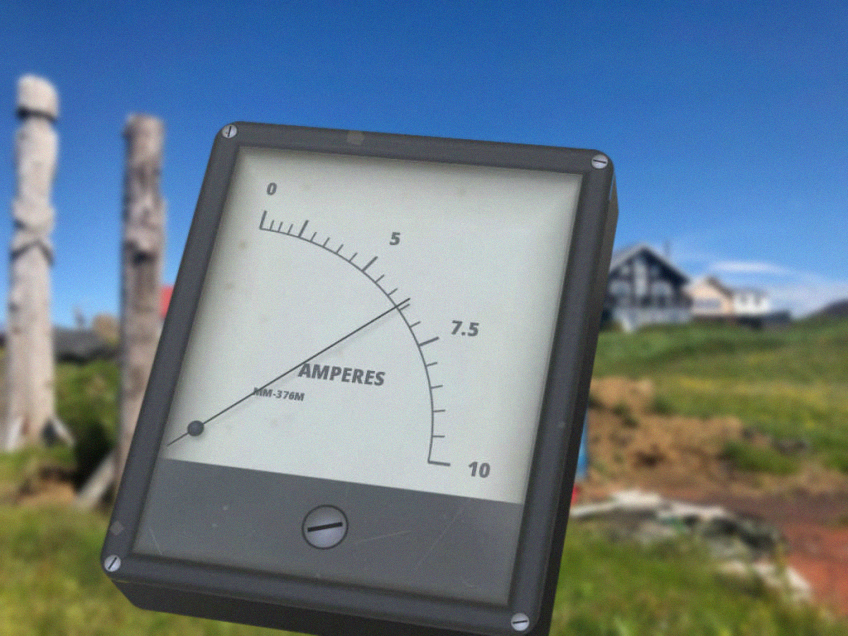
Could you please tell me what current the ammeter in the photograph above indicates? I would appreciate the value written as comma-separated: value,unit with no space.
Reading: 6.5,A
